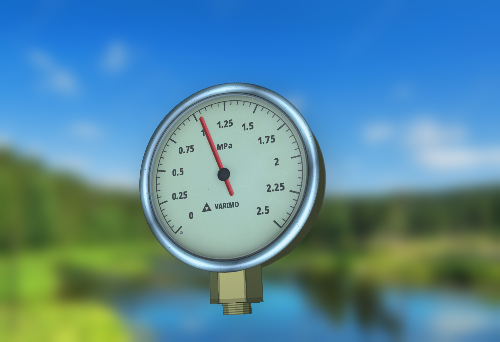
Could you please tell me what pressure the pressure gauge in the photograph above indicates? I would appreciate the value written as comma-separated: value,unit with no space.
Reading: 1.05,MPa
